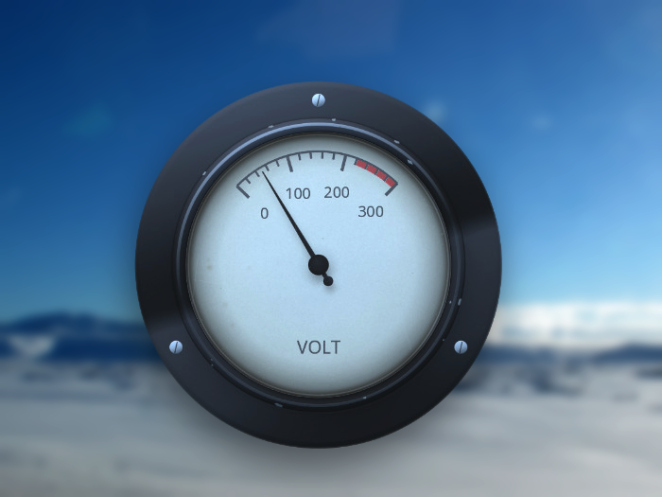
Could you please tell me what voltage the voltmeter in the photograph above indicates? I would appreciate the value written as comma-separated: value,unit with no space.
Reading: 50,V
